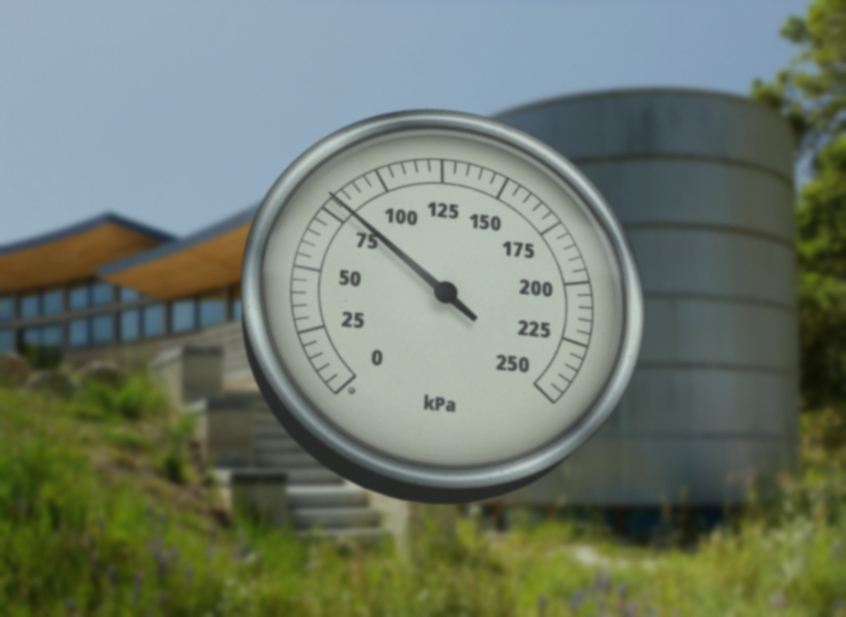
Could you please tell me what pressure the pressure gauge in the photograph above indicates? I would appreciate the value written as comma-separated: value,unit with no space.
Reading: 80,kPa
